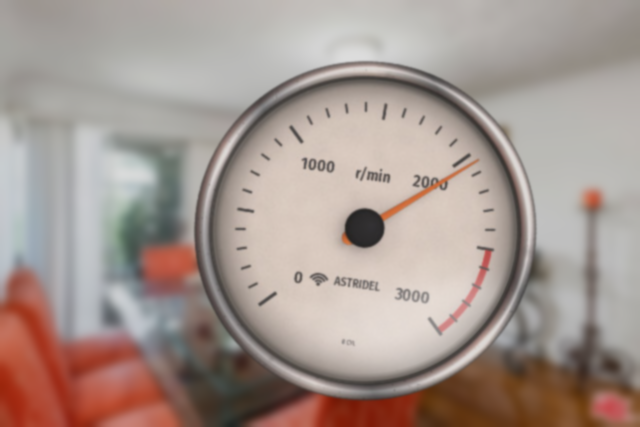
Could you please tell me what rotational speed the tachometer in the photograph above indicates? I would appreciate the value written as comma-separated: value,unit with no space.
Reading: 2050,rpm
